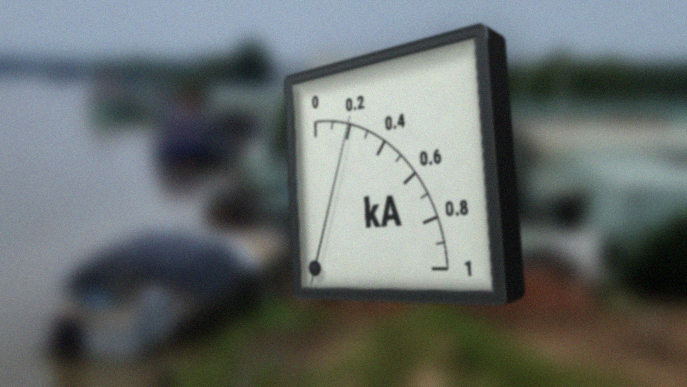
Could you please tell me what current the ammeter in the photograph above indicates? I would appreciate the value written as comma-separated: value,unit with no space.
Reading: 0.2,kA
